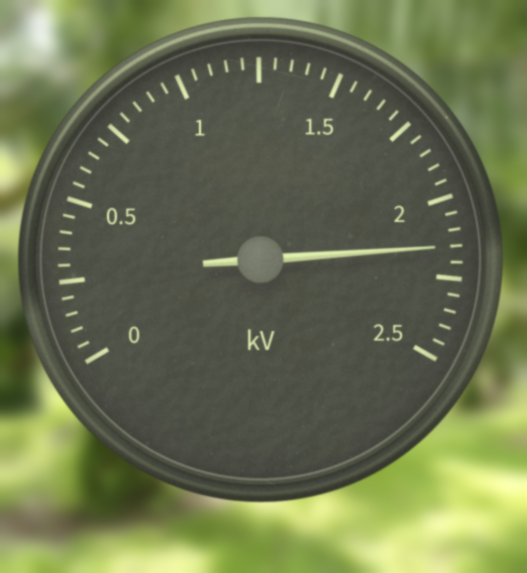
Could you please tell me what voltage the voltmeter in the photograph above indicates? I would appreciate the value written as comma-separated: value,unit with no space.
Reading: 2.15,kV
